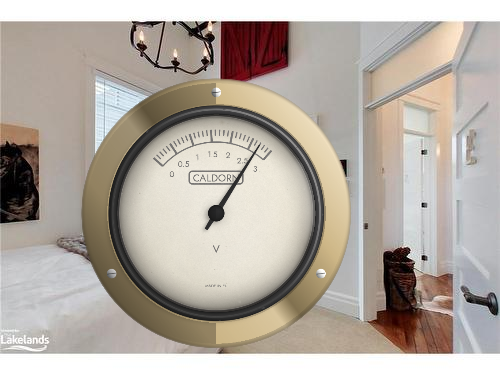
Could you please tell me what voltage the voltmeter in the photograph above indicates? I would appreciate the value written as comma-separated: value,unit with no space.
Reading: 2.7,V
